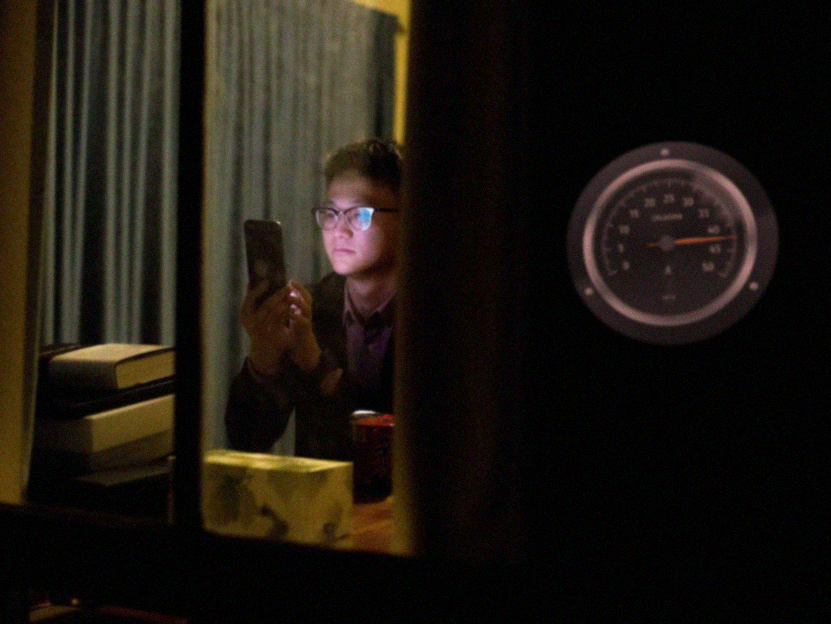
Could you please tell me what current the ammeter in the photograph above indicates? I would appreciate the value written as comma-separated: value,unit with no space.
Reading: 42.5,A
